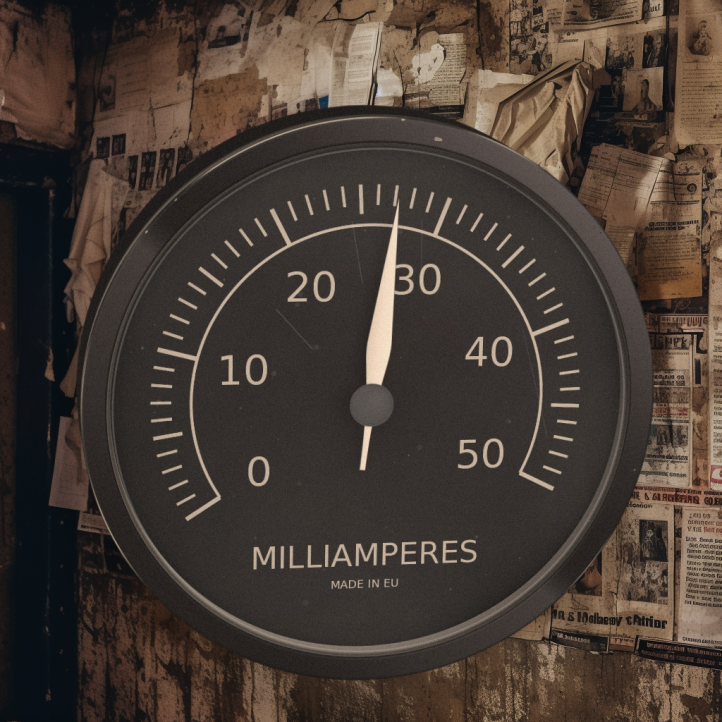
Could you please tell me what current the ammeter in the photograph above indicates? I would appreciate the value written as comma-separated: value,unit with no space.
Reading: 27,mA
